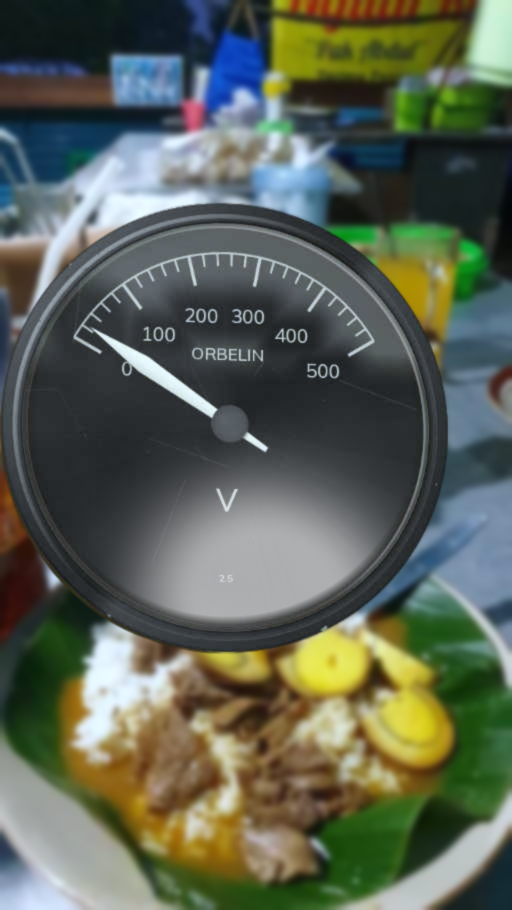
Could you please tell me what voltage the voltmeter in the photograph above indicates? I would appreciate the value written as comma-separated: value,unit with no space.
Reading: 20,V
